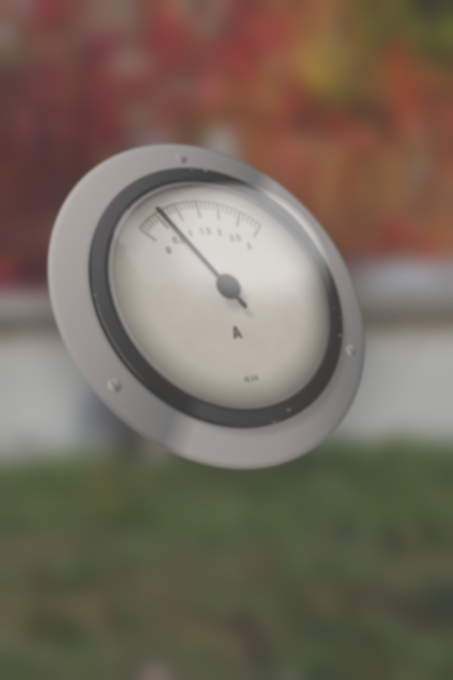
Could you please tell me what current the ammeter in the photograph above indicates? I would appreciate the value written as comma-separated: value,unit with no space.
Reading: 0.5,A
